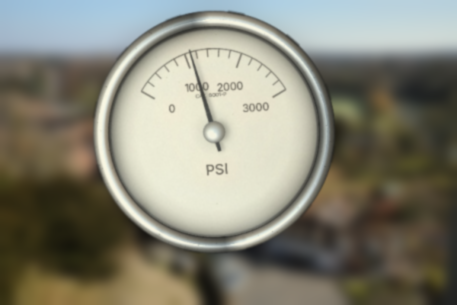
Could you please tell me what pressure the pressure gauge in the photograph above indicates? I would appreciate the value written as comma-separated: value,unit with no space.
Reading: 1100,psi
